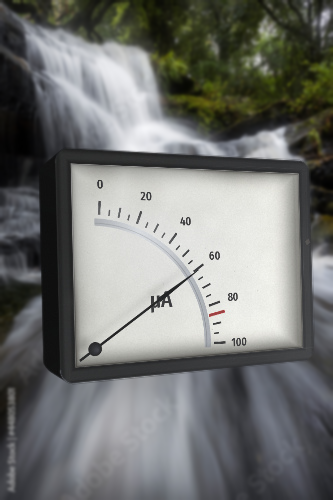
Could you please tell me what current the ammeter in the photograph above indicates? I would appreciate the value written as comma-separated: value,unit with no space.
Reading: 60,µA
